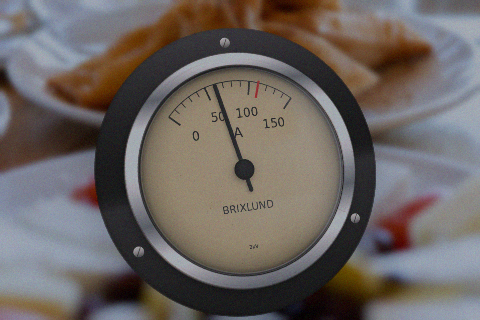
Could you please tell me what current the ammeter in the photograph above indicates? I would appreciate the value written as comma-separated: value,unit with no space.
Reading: 60,A
